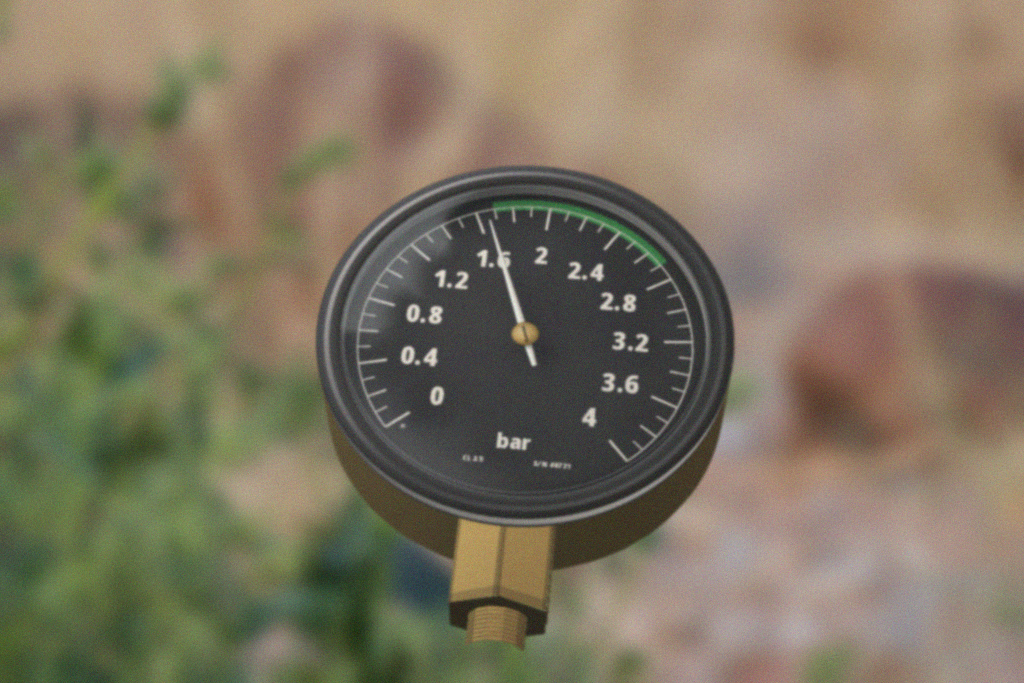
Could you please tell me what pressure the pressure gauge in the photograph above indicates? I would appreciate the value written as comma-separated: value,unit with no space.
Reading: 1.65,bar
